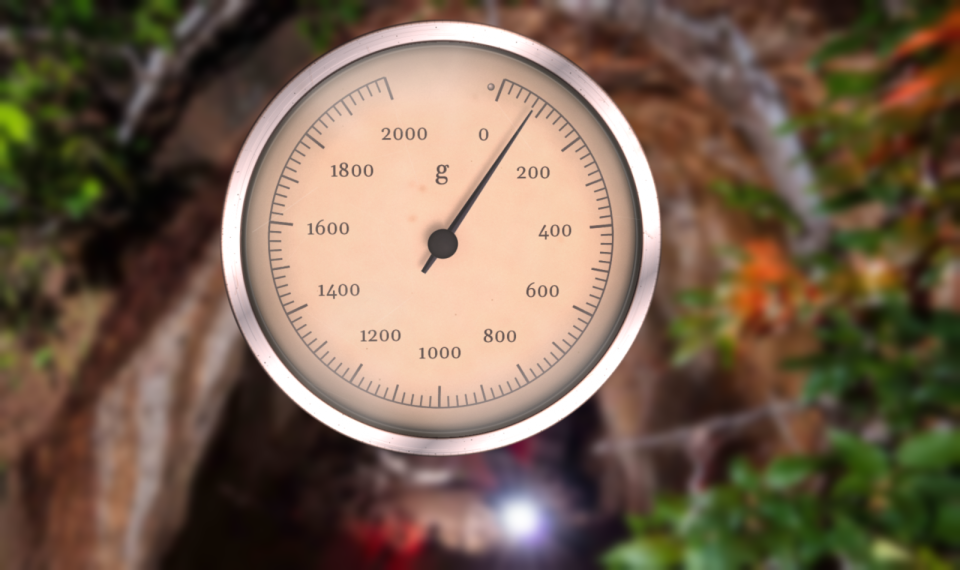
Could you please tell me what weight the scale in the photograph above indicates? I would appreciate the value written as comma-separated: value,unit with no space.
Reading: 80,g
